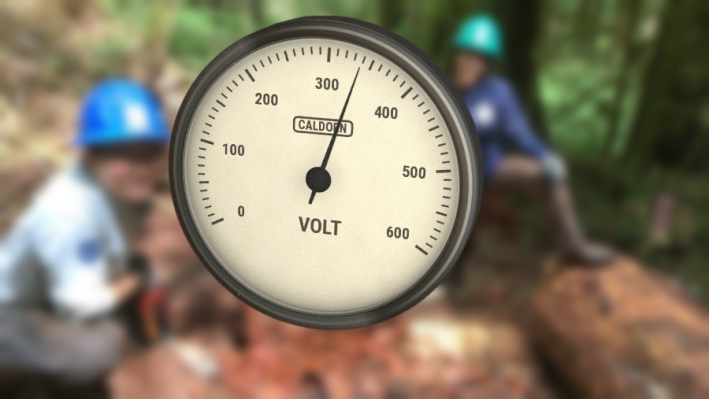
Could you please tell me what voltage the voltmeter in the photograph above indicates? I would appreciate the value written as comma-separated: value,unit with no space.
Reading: 340,V
